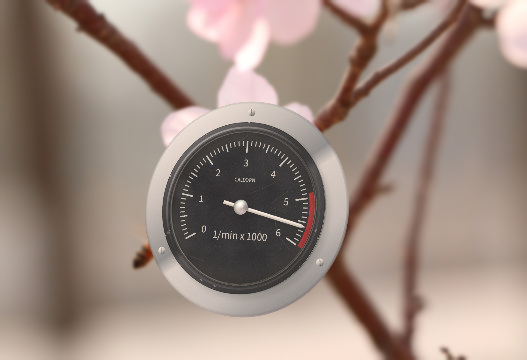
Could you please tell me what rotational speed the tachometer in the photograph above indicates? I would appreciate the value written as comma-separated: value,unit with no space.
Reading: 5600,rpm
